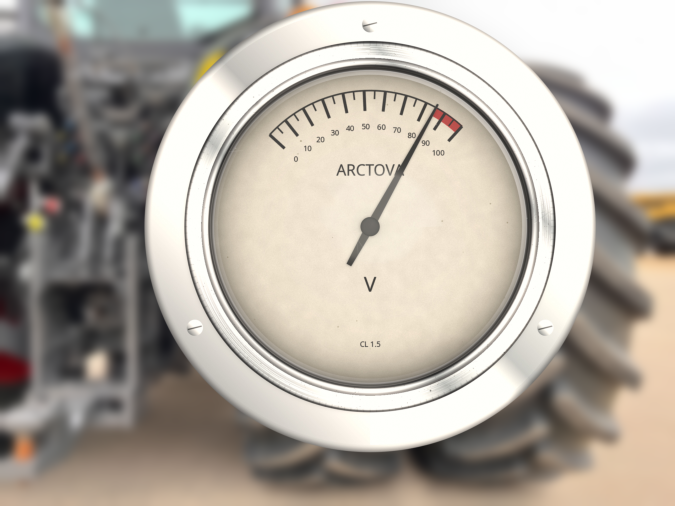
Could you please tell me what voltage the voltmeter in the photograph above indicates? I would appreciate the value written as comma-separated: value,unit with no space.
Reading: 85,V
